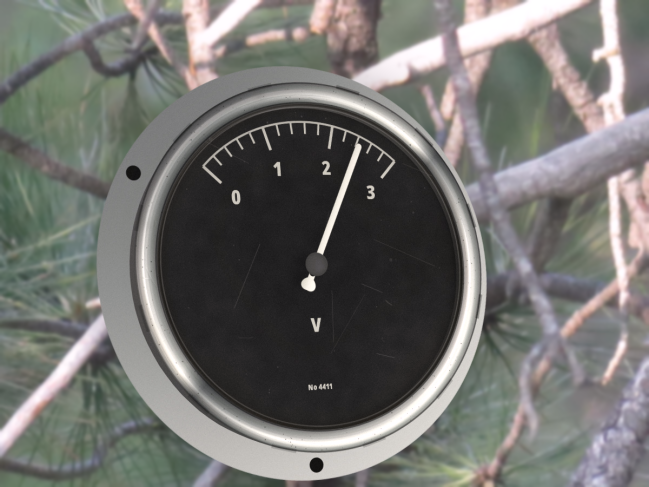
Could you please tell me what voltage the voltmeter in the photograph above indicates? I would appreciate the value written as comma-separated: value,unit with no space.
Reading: 2.4,V
